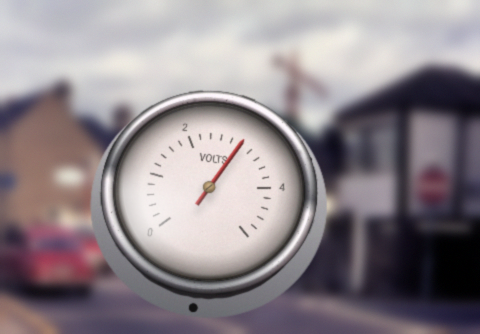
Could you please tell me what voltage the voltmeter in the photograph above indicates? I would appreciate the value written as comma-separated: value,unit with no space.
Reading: 3,V
